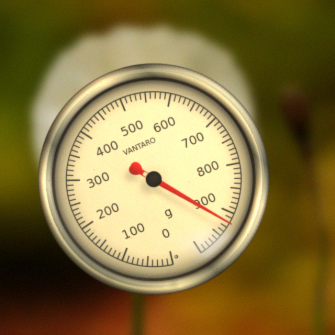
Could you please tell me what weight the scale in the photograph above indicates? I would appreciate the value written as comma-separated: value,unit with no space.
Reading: 920,g
